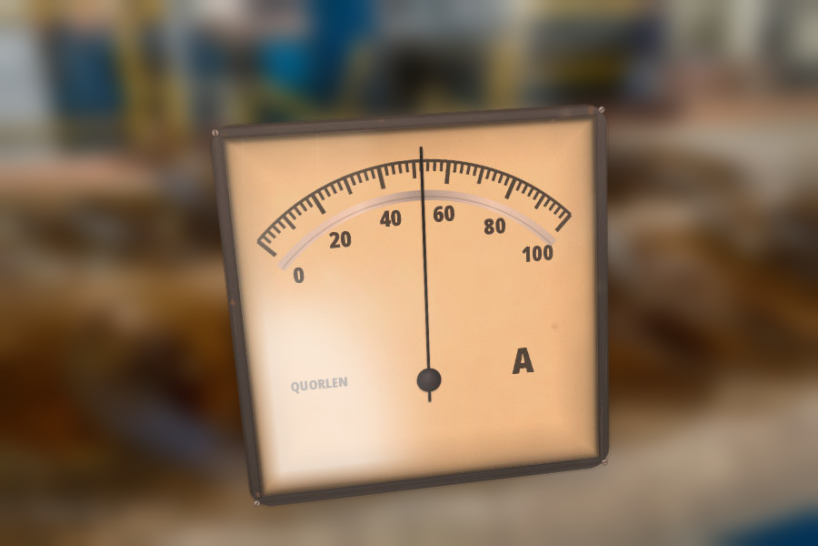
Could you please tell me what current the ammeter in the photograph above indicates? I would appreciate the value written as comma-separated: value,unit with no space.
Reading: 52,A
